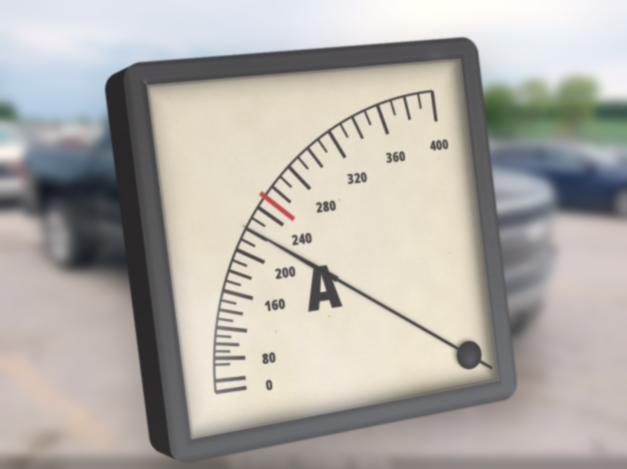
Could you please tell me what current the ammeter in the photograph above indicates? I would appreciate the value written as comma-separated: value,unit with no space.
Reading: 220,A
